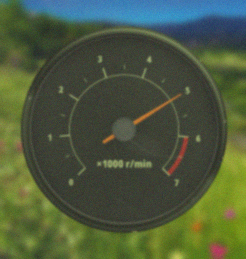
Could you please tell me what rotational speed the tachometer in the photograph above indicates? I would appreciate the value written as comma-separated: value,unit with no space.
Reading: 5000,rpm
